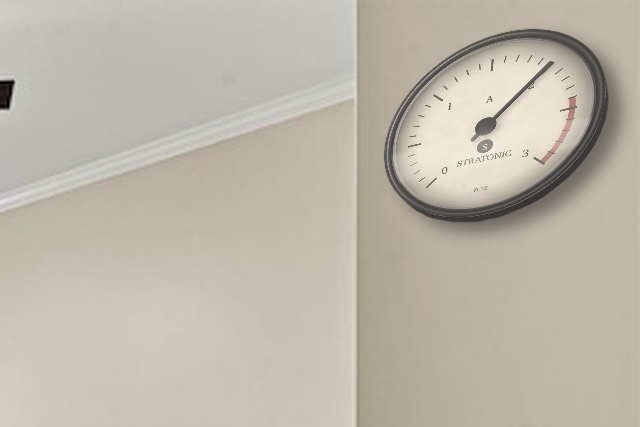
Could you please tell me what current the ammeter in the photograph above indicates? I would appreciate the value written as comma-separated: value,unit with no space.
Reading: 2,A
